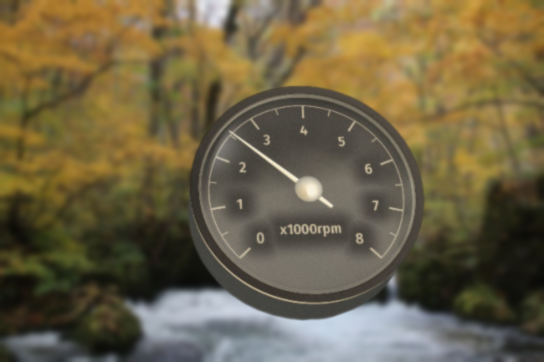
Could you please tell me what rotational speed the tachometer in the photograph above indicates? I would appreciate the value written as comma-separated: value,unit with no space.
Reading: 2500,rpm
